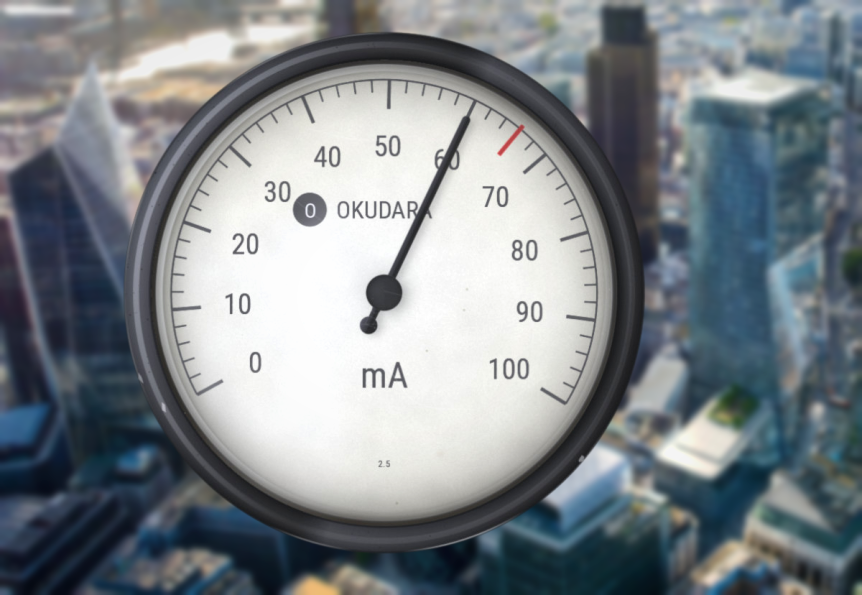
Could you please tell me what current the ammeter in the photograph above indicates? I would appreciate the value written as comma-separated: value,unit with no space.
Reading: 60,mA
